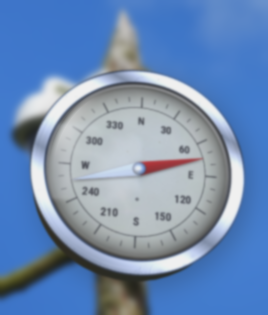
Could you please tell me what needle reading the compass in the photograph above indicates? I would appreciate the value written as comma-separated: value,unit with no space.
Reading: 75,°
